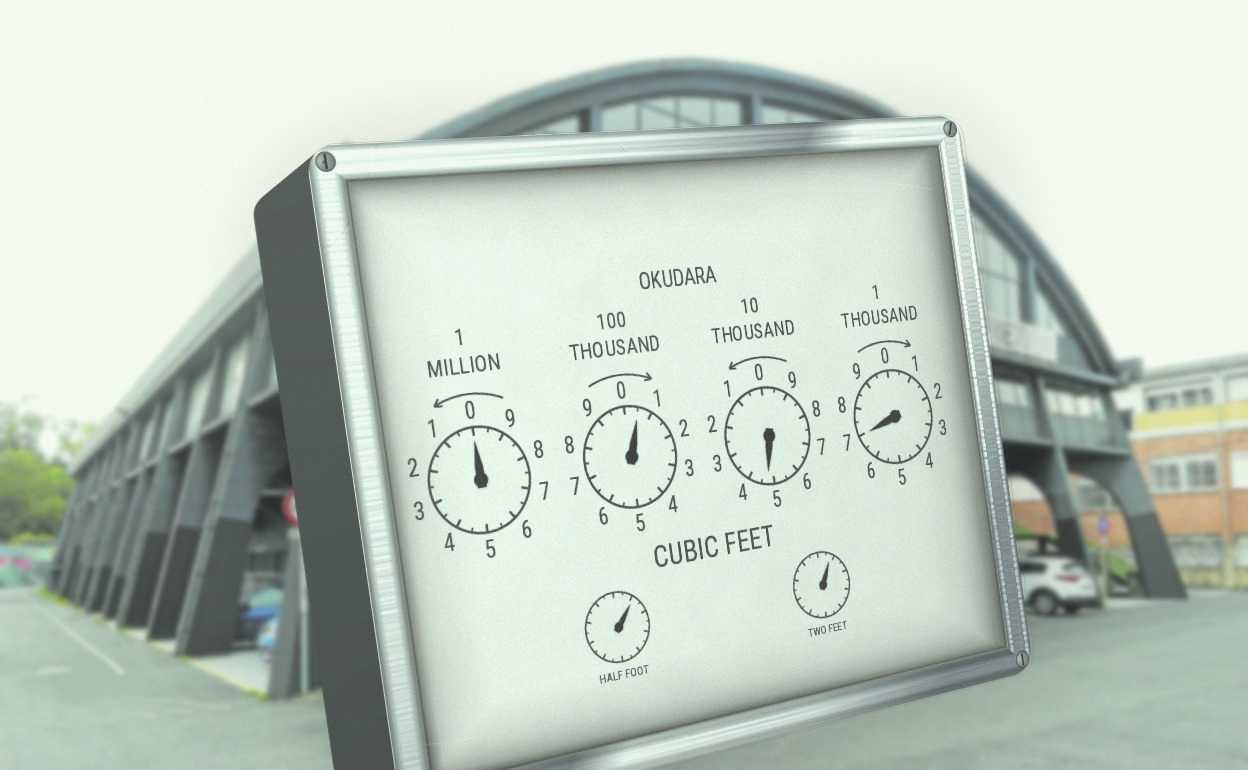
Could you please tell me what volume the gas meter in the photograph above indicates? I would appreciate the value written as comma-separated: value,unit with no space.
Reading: 4700,ft³
